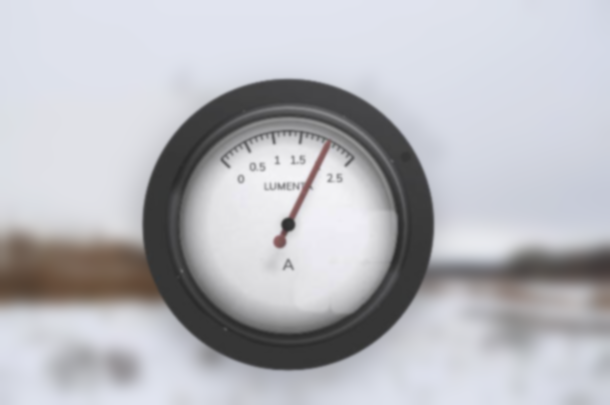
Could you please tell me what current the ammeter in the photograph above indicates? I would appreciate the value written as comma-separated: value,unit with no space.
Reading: 2,A
